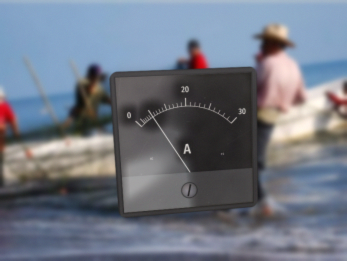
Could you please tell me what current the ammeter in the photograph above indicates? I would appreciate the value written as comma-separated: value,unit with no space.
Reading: 10,A
